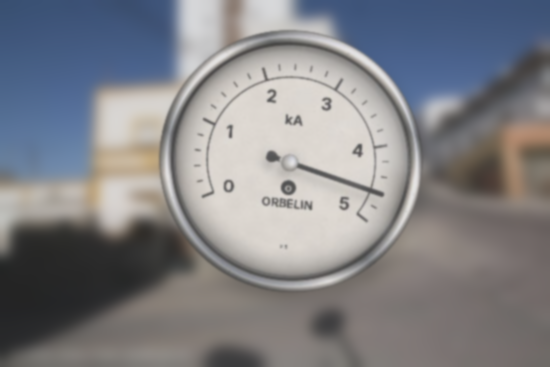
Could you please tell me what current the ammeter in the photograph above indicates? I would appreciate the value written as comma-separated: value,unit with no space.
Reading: 4.6,kA
